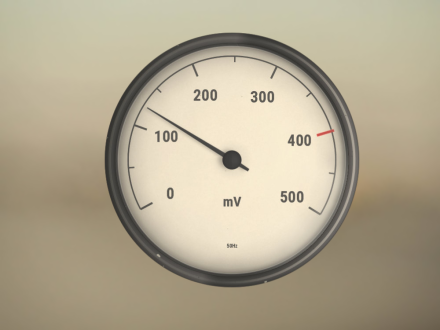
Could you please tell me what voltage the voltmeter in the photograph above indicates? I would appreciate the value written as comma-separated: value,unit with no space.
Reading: 125,mV
